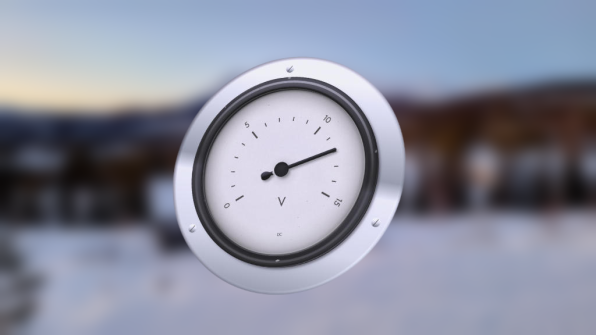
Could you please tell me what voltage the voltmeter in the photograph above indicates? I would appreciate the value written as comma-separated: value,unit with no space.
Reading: 12,V
